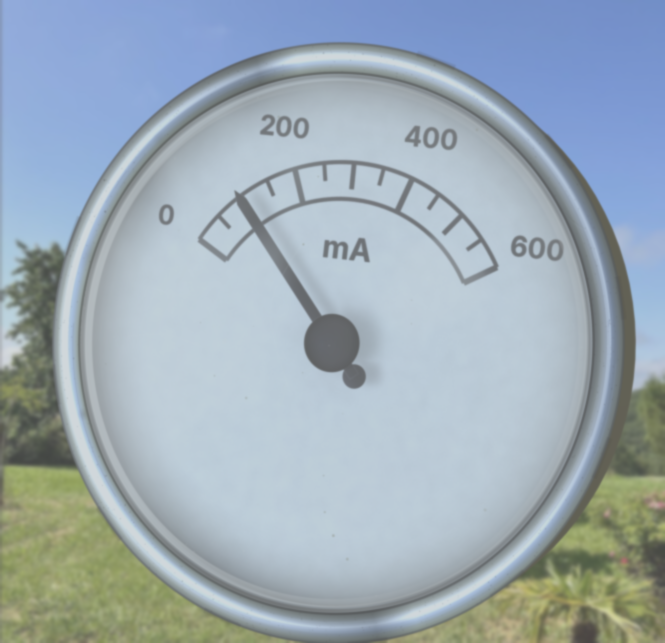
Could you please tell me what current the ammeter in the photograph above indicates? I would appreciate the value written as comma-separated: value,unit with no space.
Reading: 100,mA
